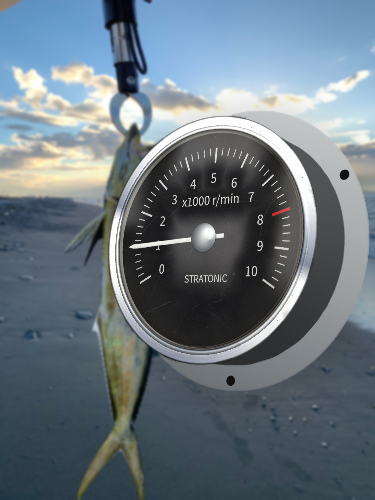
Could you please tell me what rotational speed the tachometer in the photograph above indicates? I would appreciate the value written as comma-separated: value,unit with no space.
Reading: 1000,rpm
